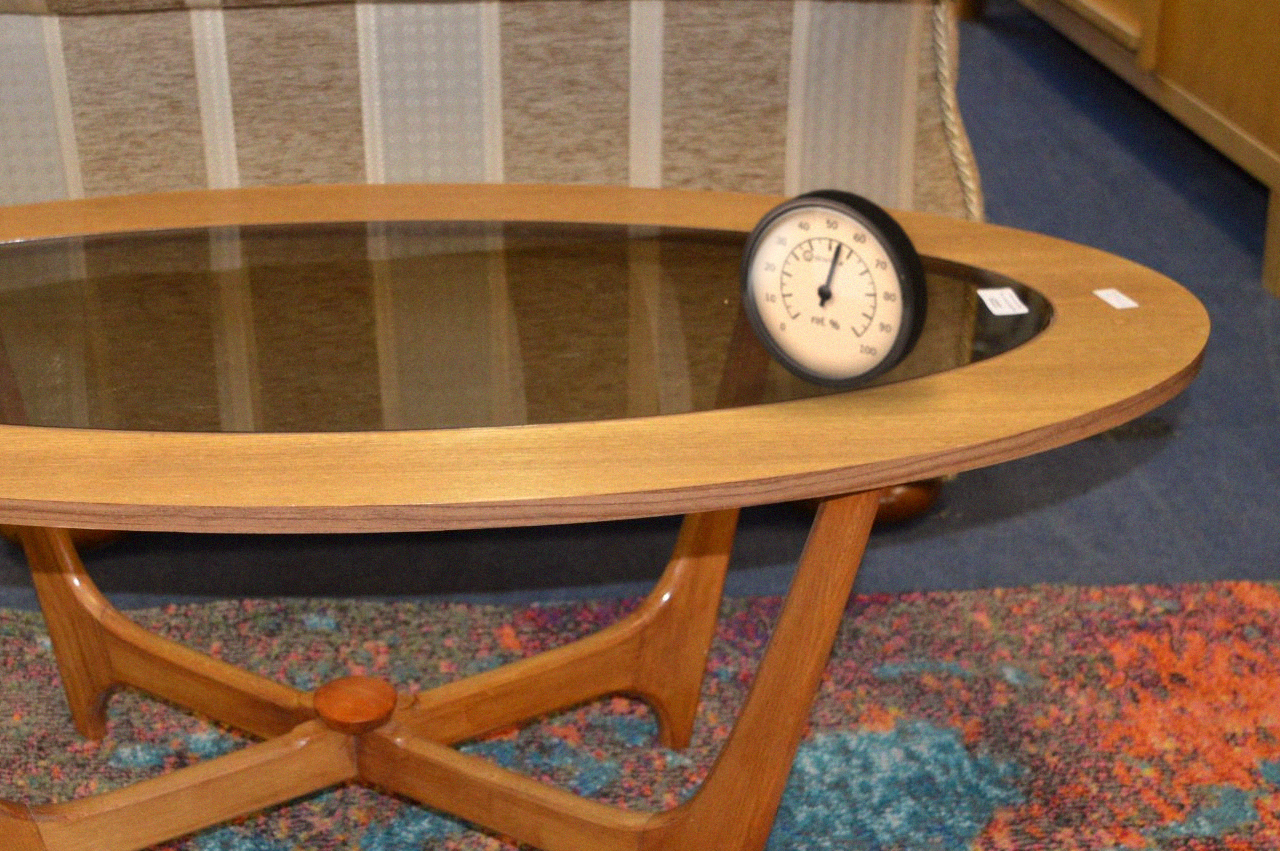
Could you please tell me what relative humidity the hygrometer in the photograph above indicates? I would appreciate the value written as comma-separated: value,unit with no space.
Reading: 55,%
